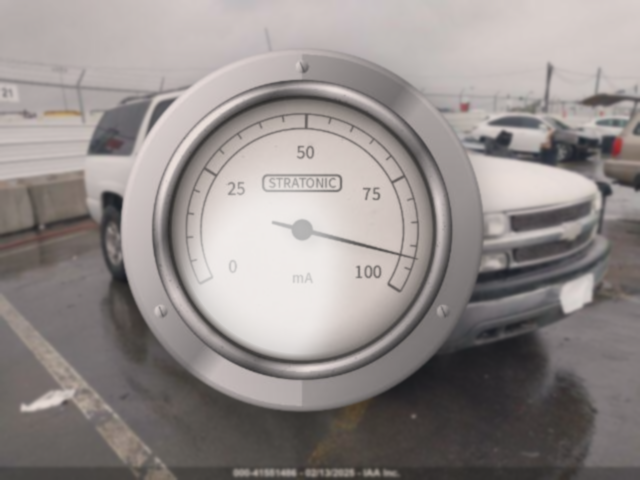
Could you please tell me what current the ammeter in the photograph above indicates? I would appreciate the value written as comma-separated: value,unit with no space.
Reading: 92.5,mA
